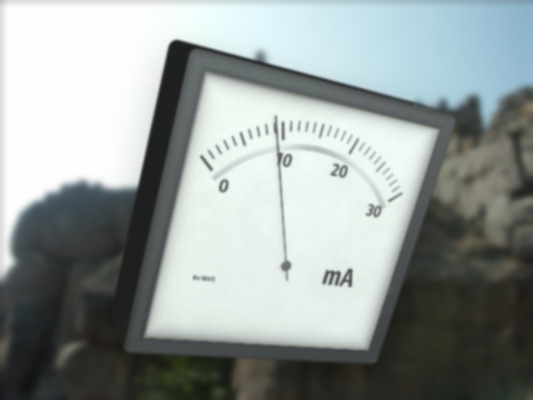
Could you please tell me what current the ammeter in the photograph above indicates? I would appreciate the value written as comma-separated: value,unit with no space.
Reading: 9,mA
